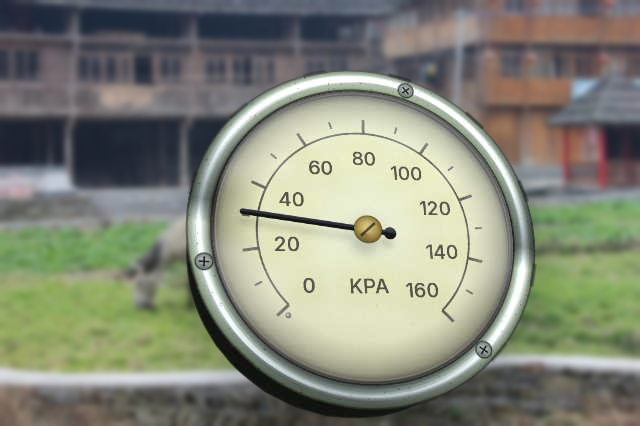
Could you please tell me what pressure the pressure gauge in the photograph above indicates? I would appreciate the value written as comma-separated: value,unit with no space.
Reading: 30,kPa
